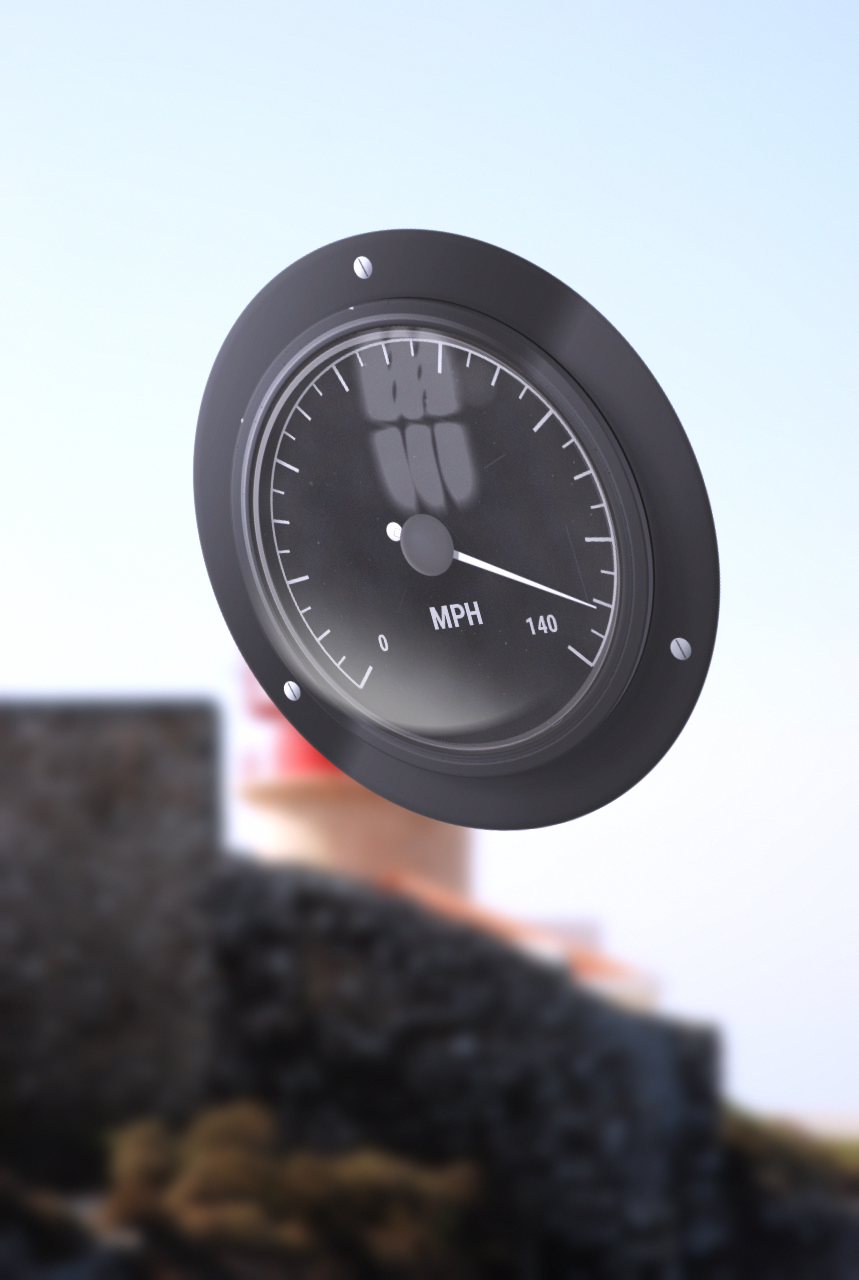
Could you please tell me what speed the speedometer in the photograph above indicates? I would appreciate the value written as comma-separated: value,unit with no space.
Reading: 130,mph
